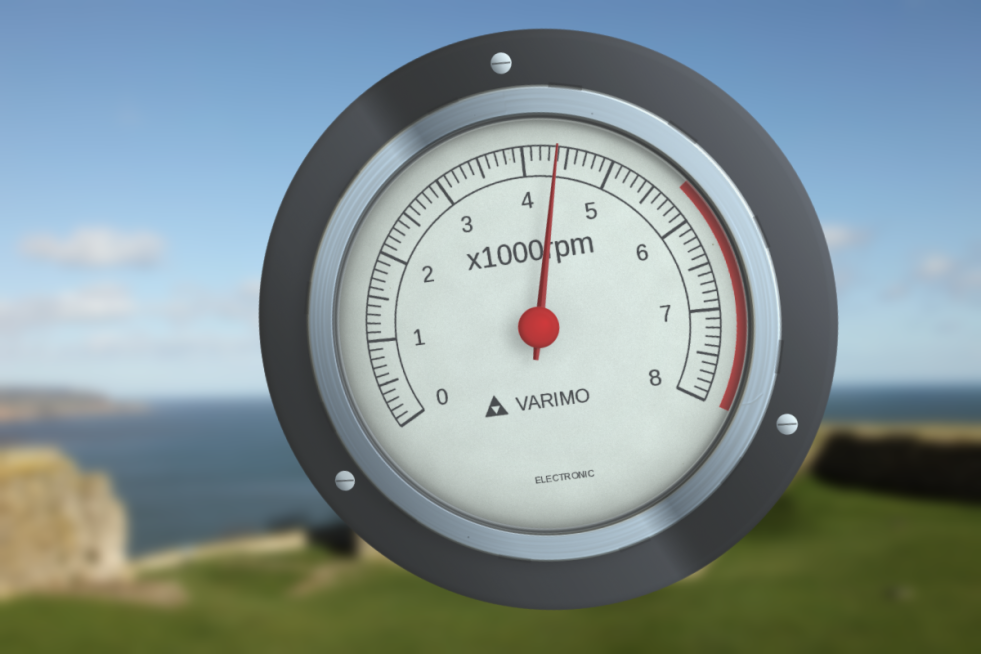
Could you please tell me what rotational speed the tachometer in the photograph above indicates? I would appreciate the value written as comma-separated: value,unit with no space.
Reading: 4400,rpm
